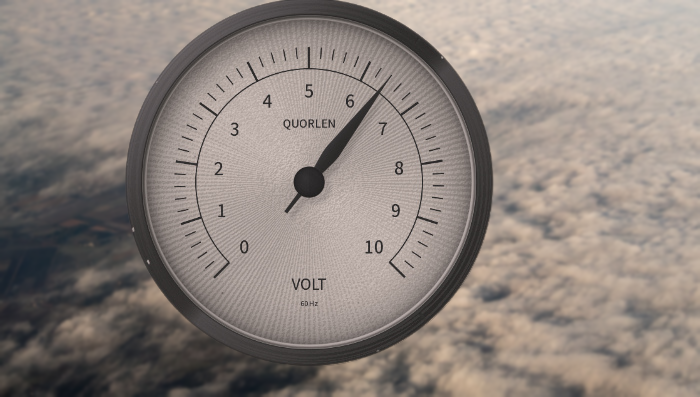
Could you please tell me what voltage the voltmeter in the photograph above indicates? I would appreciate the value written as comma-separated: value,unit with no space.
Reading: 6.4,V
